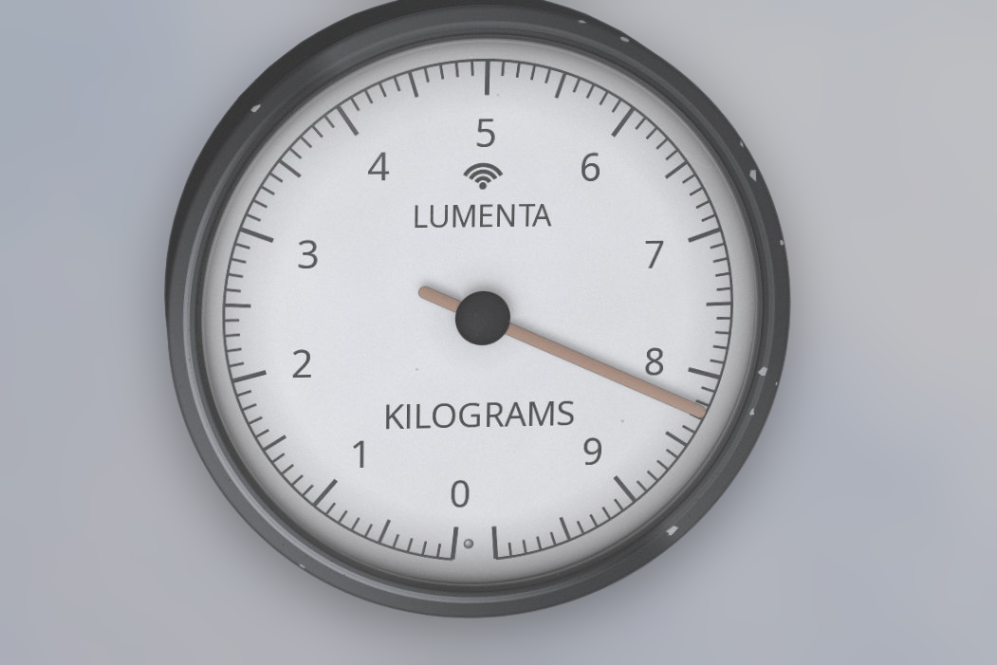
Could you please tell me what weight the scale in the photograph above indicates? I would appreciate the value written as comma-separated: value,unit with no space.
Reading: 8.25,kg
